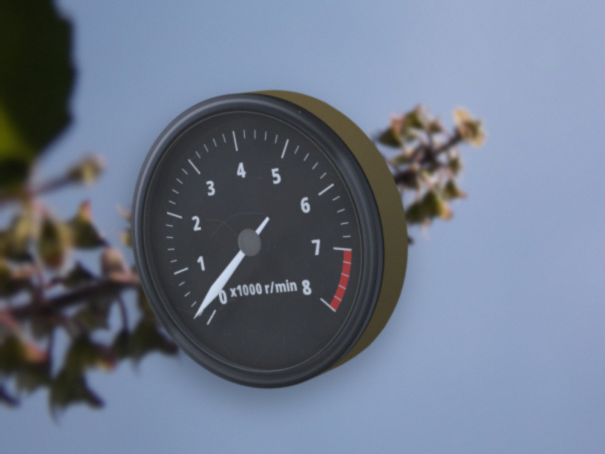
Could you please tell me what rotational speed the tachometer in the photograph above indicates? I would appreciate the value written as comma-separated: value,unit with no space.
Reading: 200,rpm
